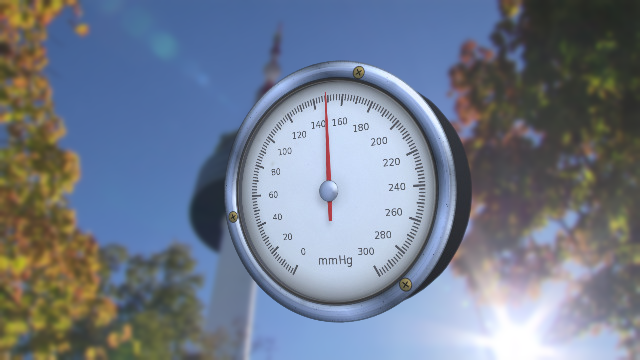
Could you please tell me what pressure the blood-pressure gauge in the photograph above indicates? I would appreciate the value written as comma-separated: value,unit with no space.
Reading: 150,mmHg
